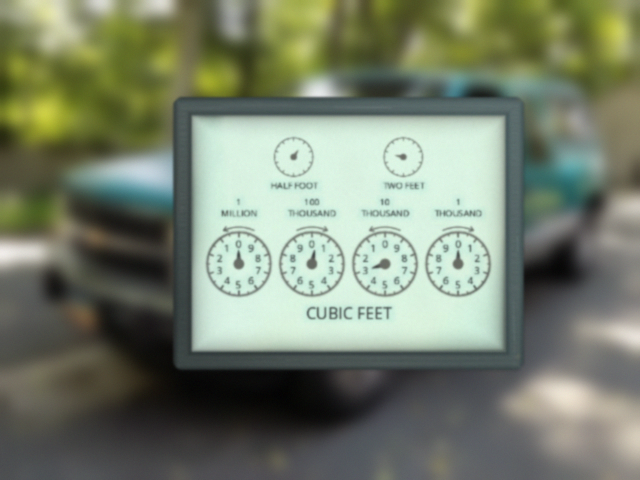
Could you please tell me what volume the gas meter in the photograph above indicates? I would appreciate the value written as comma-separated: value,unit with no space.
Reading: 3000,ft³
